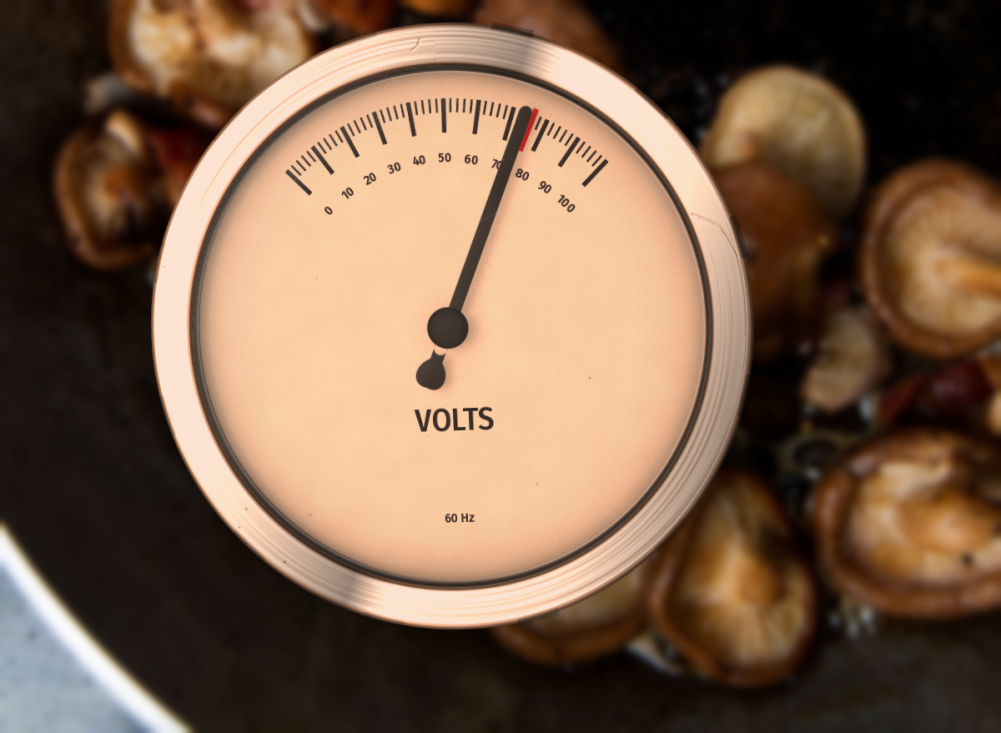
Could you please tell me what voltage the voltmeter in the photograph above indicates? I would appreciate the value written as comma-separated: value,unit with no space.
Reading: 74,V
